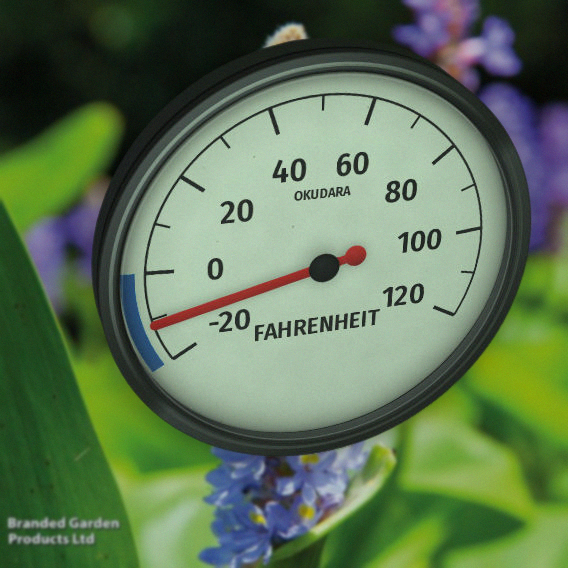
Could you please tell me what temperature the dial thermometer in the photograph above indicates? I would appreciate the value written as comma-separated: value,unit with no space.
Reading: -10,°F
